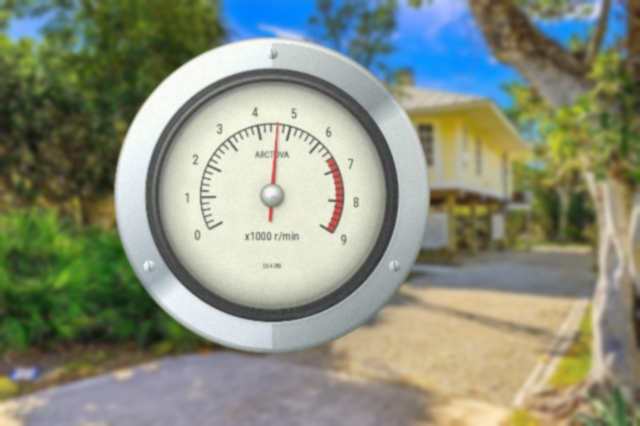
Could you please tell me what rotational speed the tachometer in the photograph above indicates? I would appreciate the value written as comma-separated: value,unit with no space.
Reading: 4600,rpm
